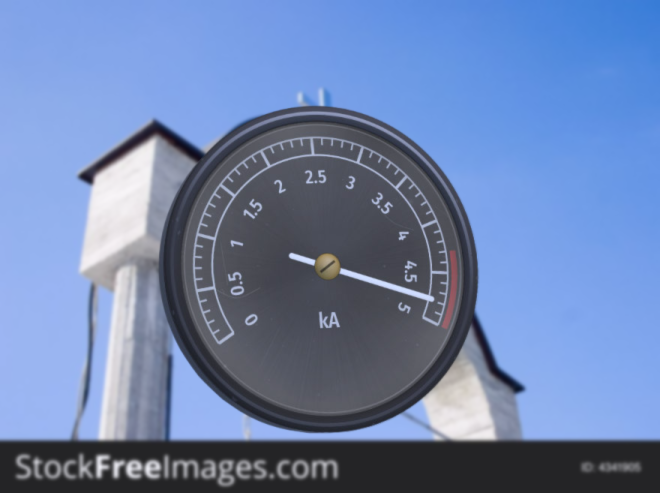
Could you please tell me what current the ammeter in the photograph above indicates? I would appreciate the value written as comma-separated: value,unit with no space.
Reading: 4.8,kA
